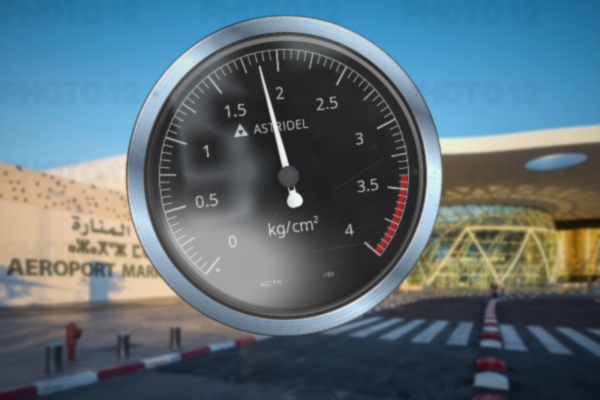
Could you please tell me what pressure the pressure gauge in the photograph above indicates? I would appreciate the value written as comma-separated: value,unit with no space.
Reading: 1.85,kg/cm²
